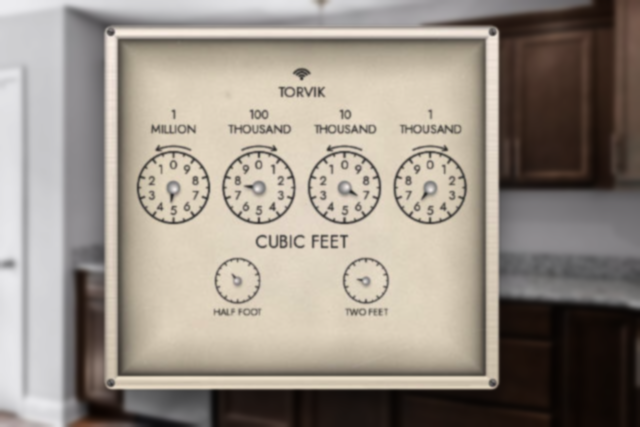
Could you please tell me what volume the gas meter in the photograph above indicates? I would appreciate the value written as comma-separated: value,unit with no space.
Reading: 476600,ft³
